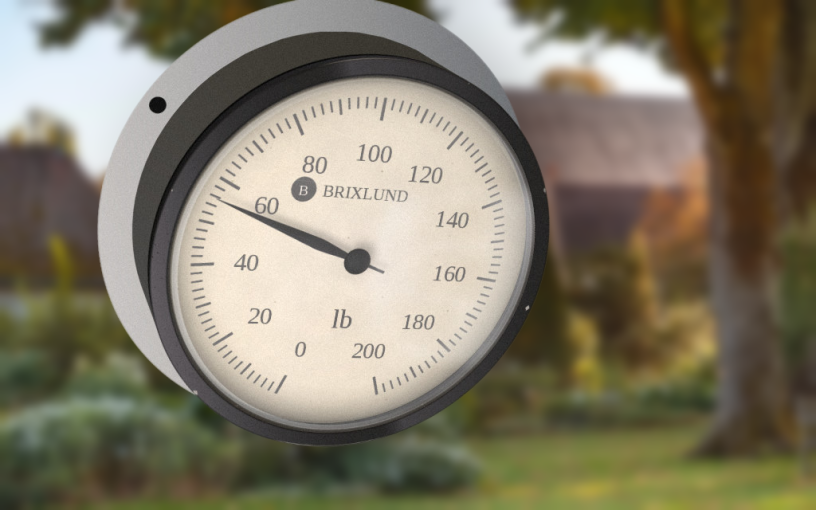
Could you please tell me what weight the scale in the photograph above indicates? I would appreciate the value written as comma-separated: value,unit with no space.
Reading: 56,lb
